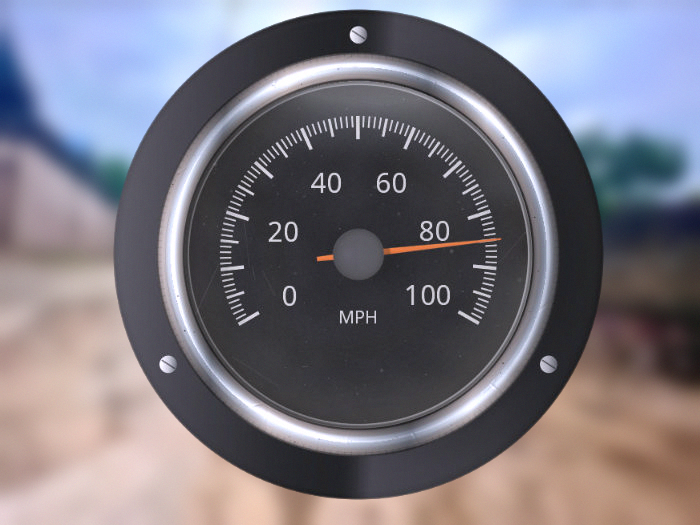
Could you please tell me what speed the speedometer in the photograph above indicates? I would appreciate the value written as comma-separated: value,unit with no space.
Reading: 85,mph
